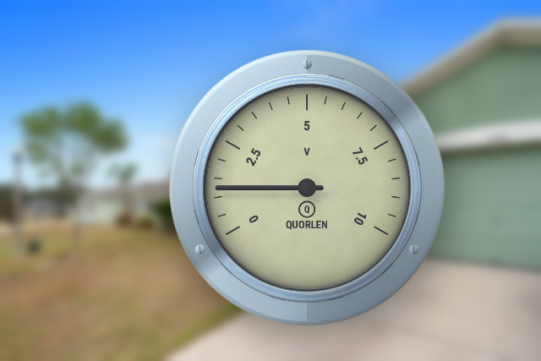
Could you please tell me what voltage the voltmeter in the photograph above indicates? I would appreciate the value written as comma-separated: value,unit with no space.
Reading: 1.25,V
